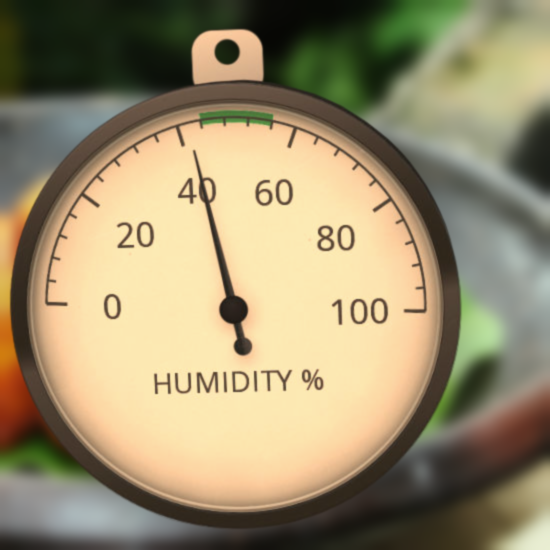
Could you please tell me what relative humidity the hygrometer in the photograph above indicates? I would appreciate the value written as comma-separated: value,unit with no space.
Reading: 42,%
